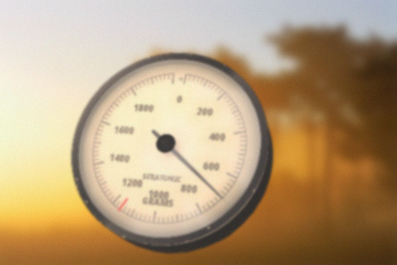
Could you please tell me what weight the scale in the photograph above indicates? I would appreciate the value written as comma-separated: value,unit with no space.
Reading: 700,g
